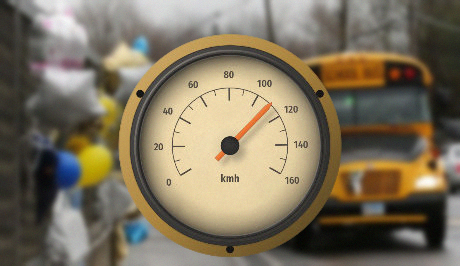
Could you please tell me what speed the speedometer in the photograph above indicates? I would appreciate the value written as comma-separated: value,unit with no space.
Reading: 110,km/h
